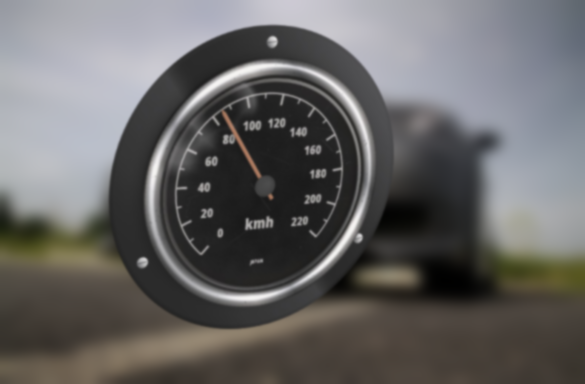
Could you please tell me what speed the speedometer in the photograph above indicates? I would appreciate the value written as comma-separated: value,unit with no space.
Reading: 85,km/h
